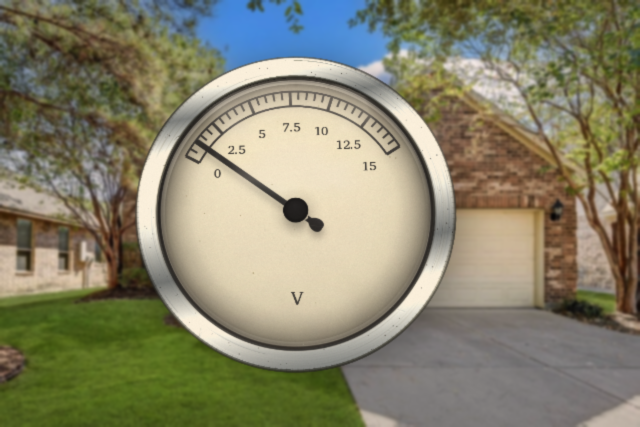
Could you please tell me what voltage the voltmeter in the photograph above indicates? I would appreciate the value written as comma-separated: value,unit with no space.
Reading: 1,V
